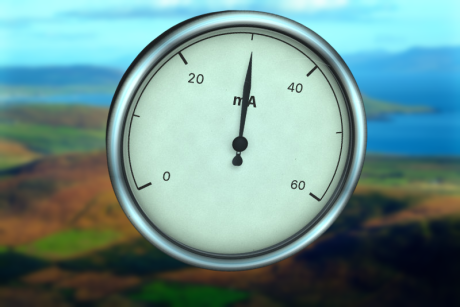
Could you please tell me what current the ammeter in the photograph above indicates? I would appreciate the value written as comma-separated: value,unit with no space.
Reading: 30,mA
